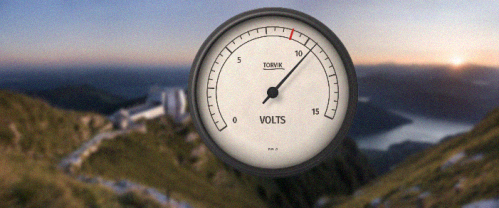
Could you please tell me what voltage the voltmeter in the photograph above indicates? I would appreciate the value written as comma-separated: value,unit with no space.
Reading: 10.5,V
